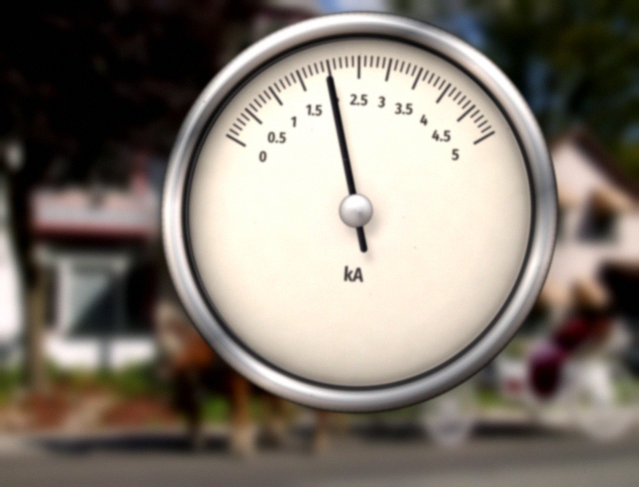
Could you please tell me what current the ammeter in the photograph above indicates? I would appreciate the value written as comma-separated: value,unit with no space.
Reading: 2,kA
